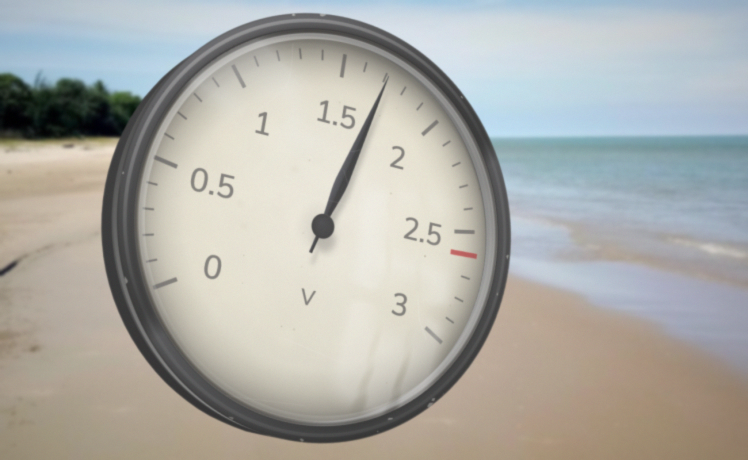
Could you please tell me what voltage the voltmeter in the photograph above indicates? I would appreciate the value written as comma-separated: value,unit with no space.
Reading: 1.7,V
